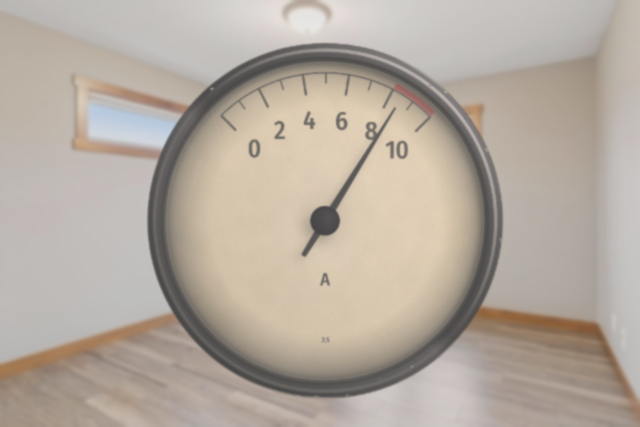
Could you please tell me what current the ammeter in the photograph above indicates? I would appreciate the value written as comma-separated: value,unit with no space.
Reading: 8.5,A
